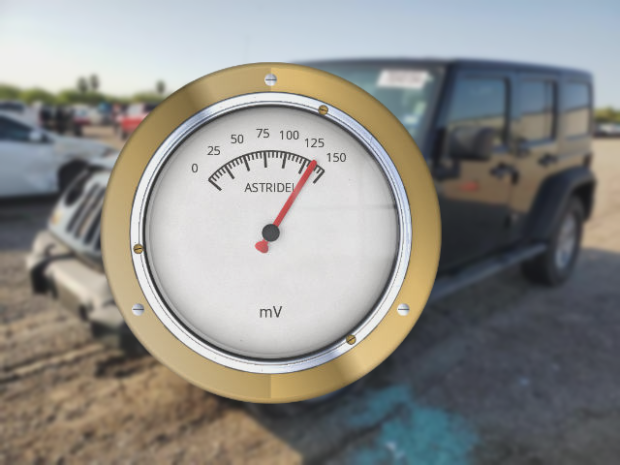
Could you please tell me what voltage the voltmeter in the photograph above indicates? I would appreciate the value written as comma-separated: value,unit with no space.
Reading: 135,mV
